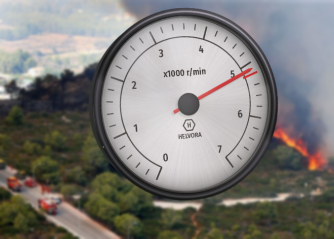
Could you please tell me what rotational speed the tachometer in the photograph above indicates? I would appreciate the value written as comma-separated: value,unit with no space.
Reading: 5100,rpm
